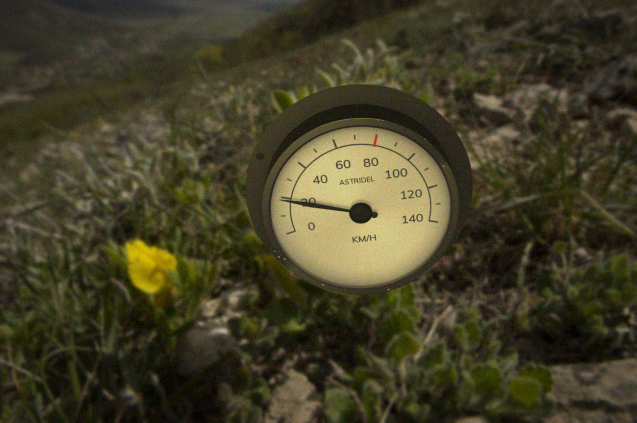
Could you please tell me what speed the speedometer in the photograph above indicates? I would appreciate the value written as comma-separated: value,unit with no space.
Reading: 20,km/h
